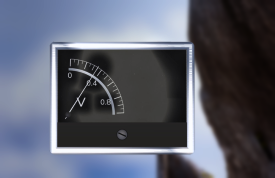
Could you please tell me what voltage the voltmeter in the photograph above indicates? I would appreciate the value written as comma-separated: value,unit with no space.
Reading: 0.35,V
